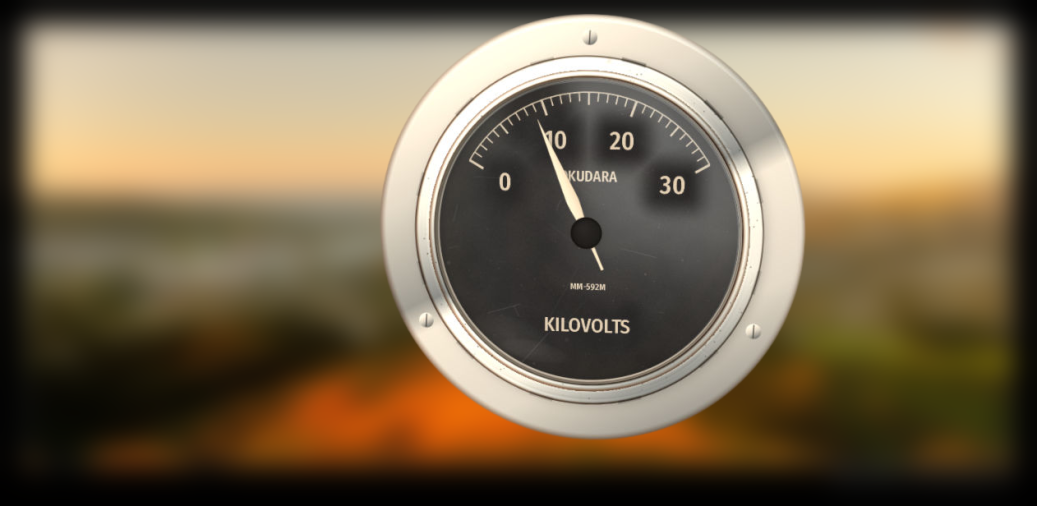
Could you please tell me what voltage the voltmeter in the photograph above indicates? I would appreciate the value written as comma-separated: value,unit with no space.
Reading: 9,kV
